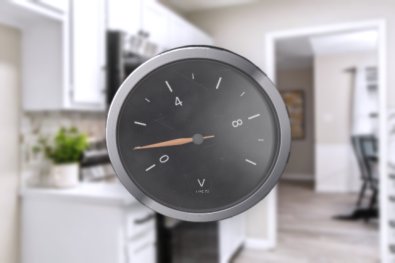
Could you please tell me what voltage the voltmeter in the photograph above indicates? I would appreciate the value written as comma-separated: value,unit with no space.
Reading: 1,V
